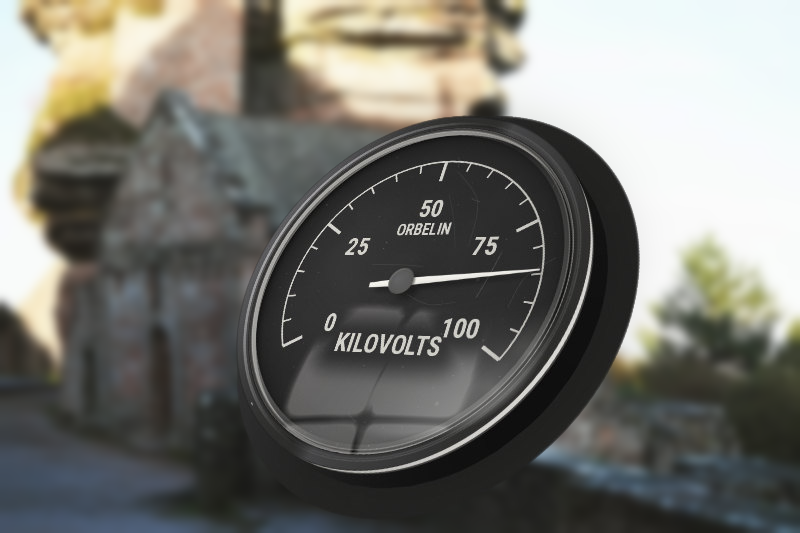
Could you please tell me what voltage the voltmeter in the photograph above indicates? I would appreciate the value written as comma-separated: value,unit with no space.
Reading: 85,kV
